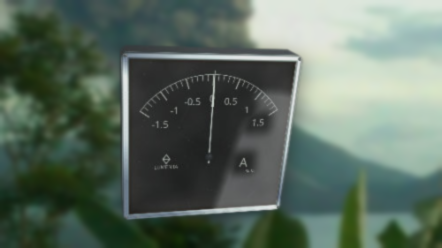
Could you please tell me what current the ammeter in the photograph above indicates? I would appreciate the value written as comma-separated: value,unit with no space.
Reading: 0,A
